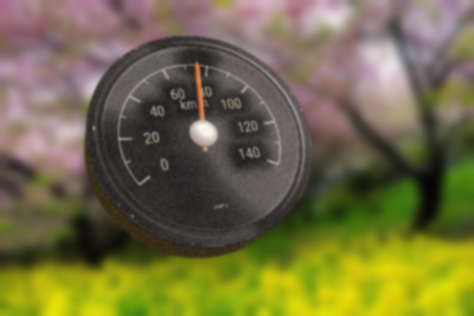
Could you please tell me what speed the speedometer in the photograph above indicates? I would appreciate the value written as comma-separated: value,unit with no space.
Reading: 75,km/h
